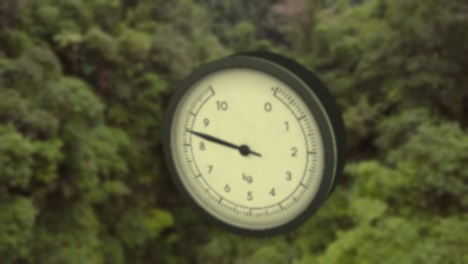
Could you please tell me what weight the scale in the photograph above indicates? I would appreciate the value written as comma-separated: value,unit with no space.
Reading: 8.5,kg
